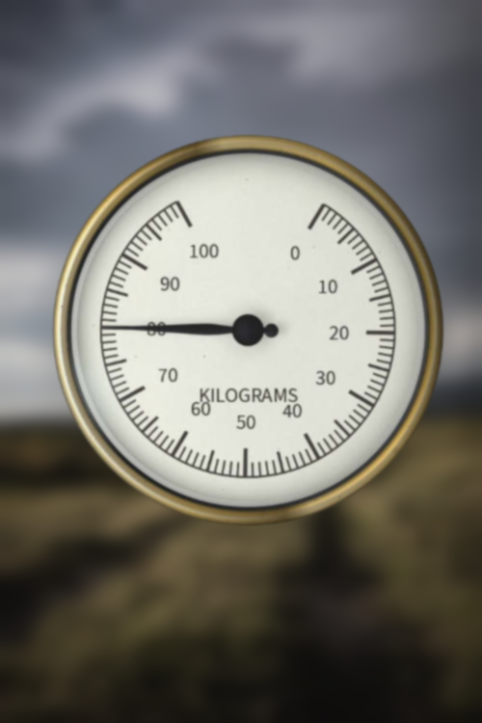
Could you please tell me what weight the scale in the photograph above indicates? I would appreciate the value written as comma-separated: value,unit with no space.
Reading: 80,kg
